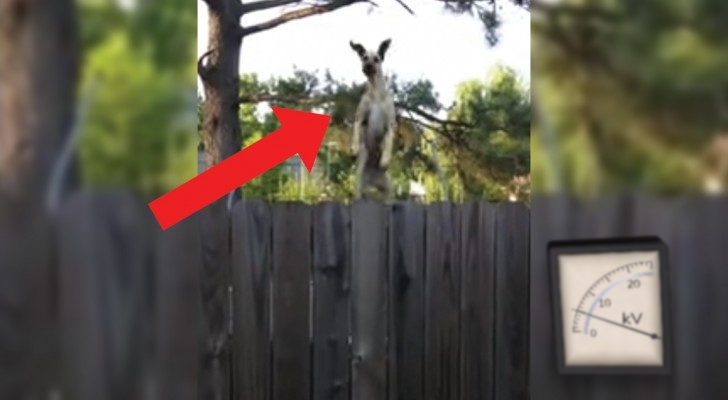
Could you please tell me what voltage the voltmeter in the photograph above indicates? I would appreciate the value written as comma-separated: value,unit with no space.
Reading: 5,kV
